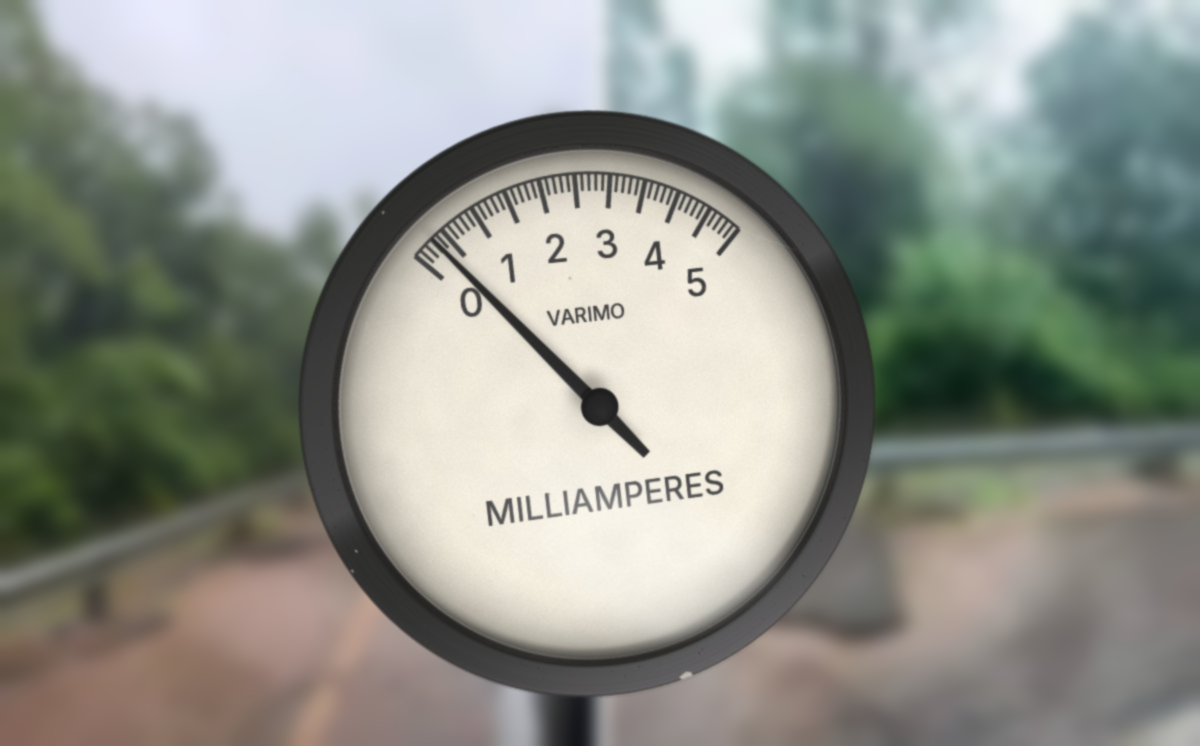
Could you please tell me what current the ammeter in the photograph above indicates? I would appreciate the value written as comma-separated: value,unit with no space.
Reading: 0.3,mA
